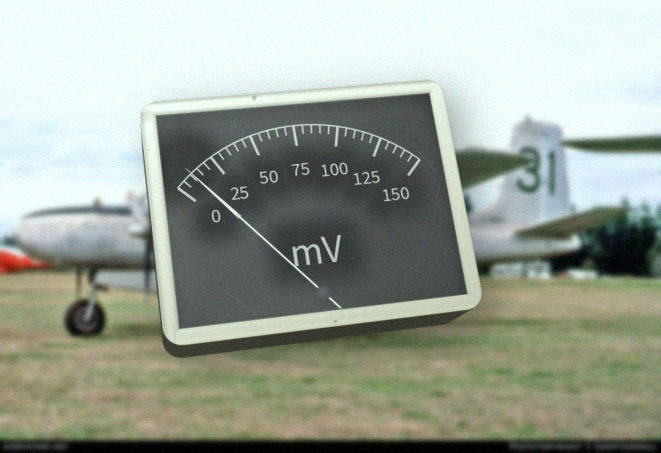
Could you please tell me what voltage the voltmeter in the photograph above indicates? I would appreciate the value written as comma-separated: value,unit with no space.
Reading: 10,mV
